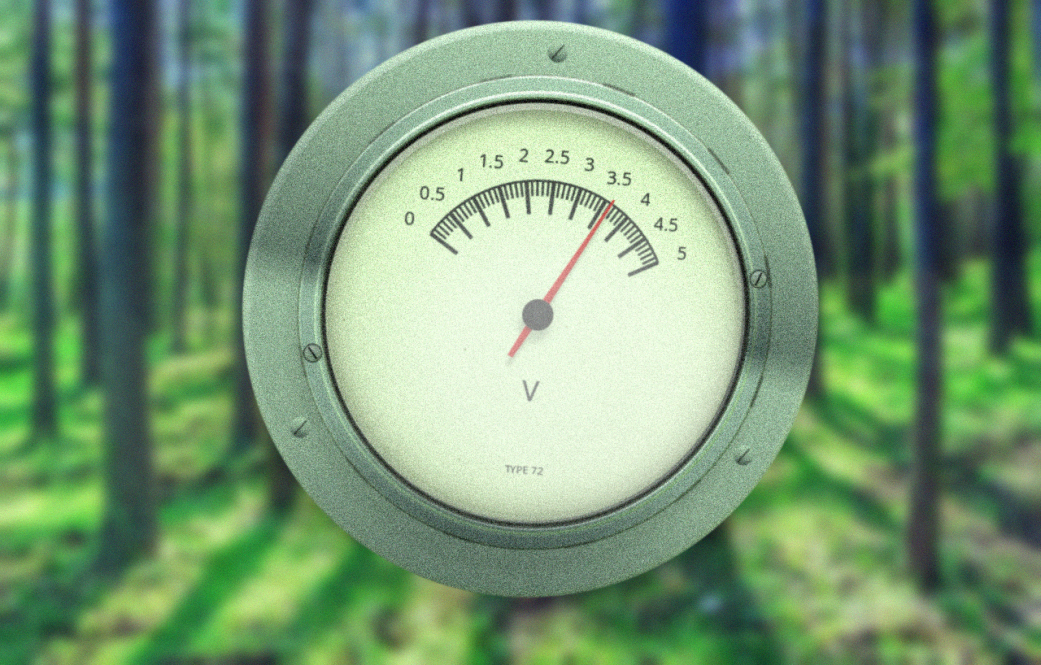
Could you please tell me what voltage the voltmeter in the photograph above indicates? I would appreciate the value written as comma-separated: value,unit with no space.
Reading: 3.6,V
